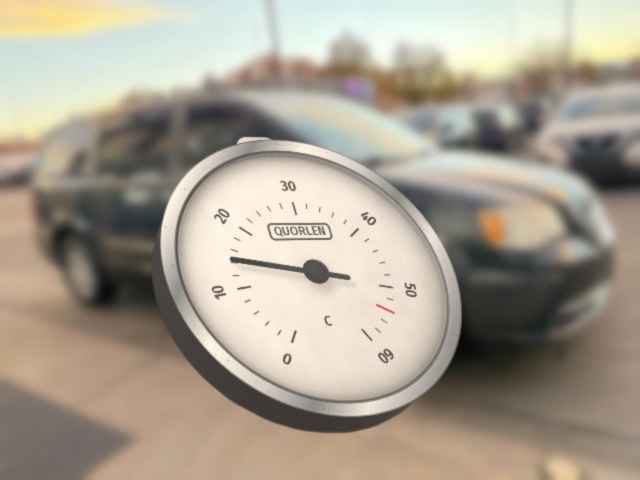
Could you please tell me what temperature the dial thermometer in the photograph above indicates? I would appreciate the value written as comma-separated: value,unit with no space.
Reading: 14,°C
